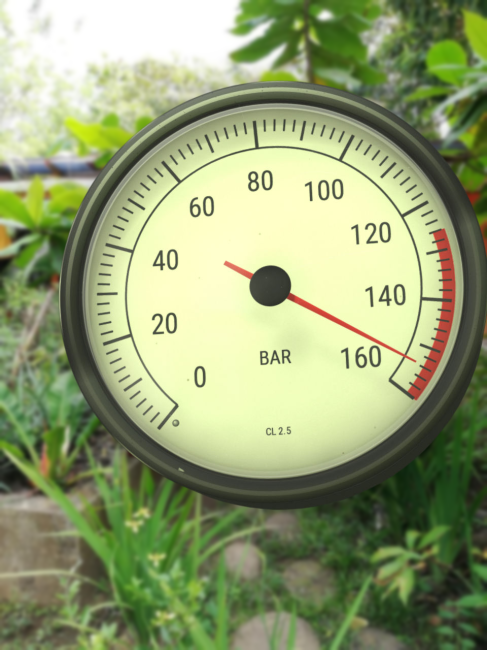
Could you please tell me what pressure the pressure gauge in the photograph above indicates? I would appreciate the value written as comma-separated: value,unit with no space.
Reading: 154,bar
